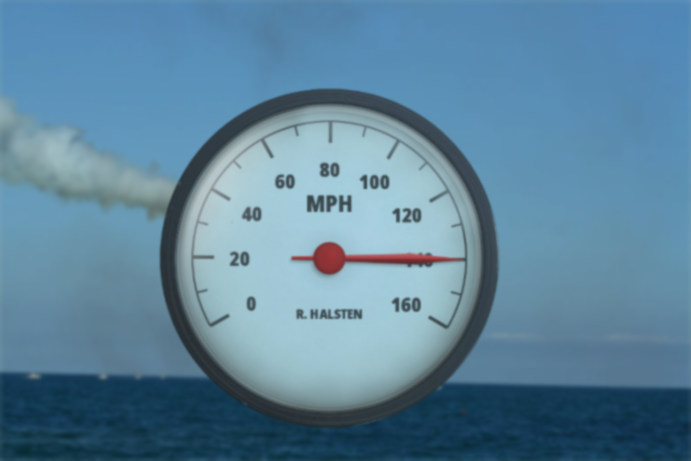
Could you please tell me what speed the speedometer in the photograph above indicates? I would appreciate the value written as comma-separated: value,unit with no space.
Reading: 140,mph
